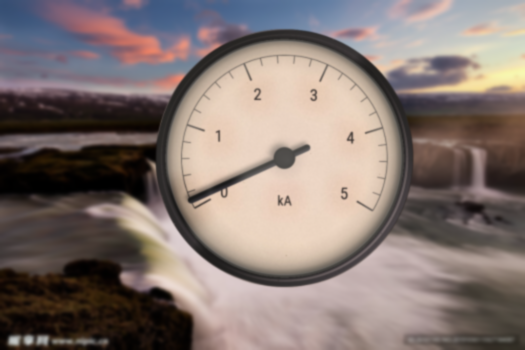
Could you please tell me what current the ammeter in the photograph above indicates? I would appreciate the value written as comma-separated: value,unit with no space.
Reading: 0.1,kA
